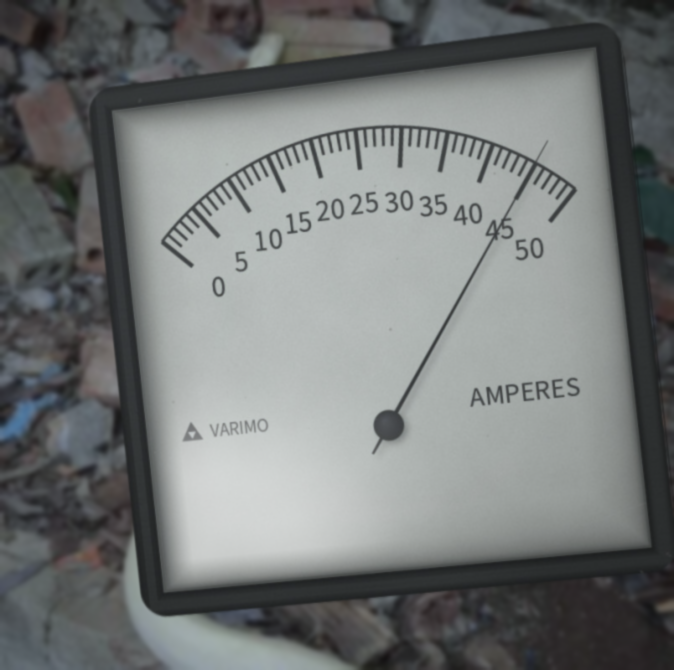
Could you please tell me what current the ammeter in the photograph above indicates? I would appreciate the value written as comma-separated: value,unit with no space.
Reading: 45,A
